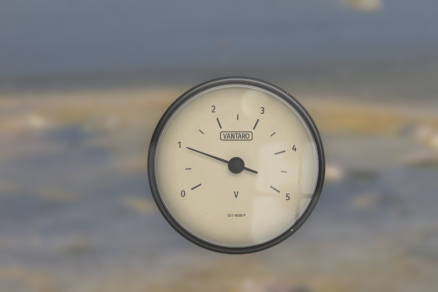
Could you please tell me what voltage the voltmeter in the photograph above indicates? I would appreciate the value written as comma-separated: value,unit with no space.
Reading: 1,V
